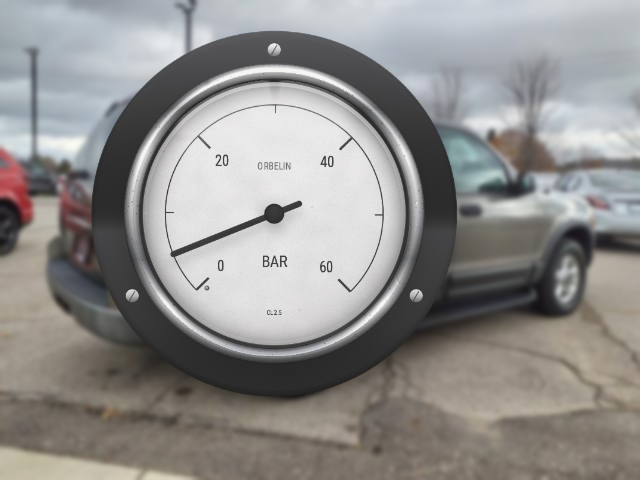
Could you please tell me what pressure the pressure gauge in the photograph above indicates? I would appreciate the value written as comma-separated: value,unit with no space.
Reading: 5,bar
